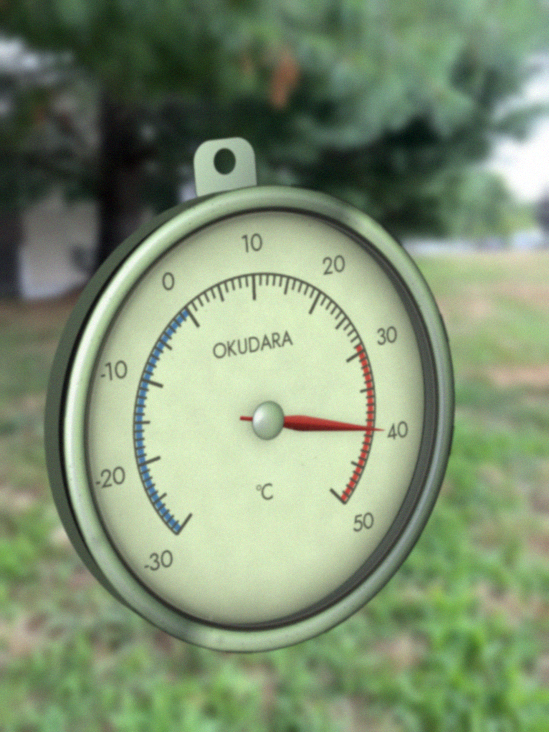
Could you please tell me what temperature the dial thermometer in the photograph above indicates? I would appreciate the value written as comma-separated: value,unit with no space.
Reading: 40,°C
